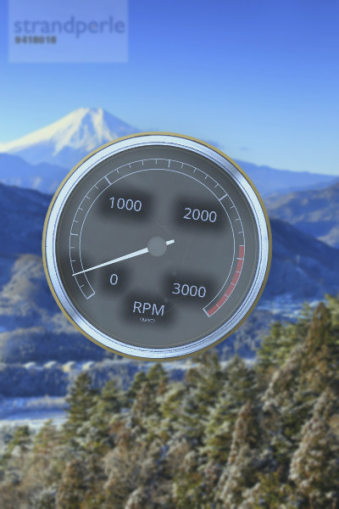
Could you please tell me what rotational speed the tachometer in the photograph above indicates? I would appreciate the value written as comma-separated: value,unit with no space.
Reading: 200,rpm
